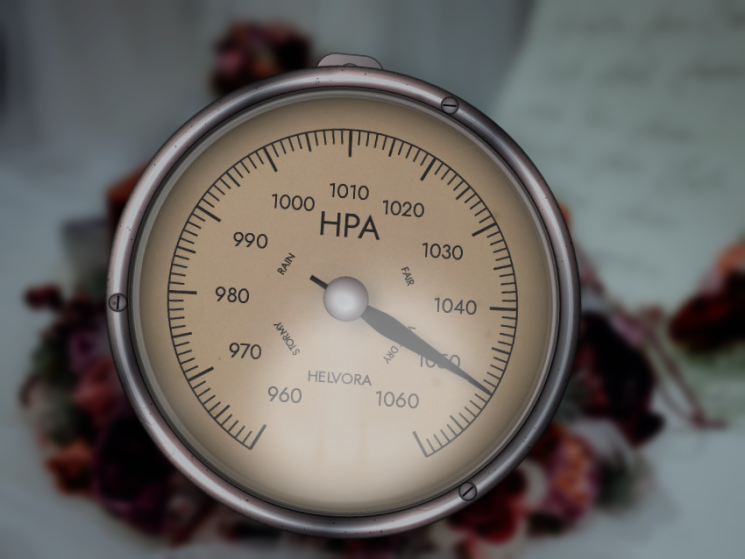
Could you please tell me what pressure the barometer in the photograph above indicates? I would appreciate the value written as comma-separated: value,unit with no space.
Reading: 1050,hPa
